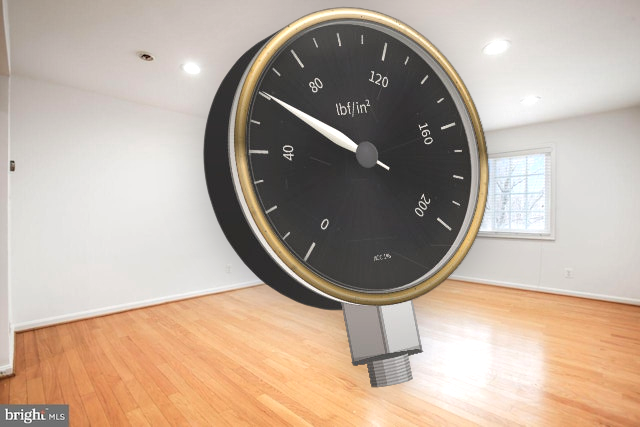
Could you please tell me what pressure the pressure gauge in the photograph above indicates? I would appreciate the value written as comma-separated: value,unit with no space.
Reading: 60,psi
